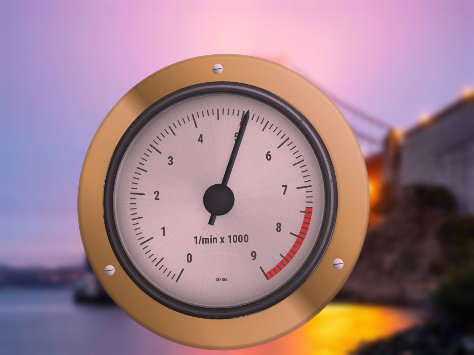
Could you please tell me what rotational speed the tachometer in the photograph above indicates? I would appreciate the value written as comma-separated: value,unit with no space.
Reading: 5100,rpm
